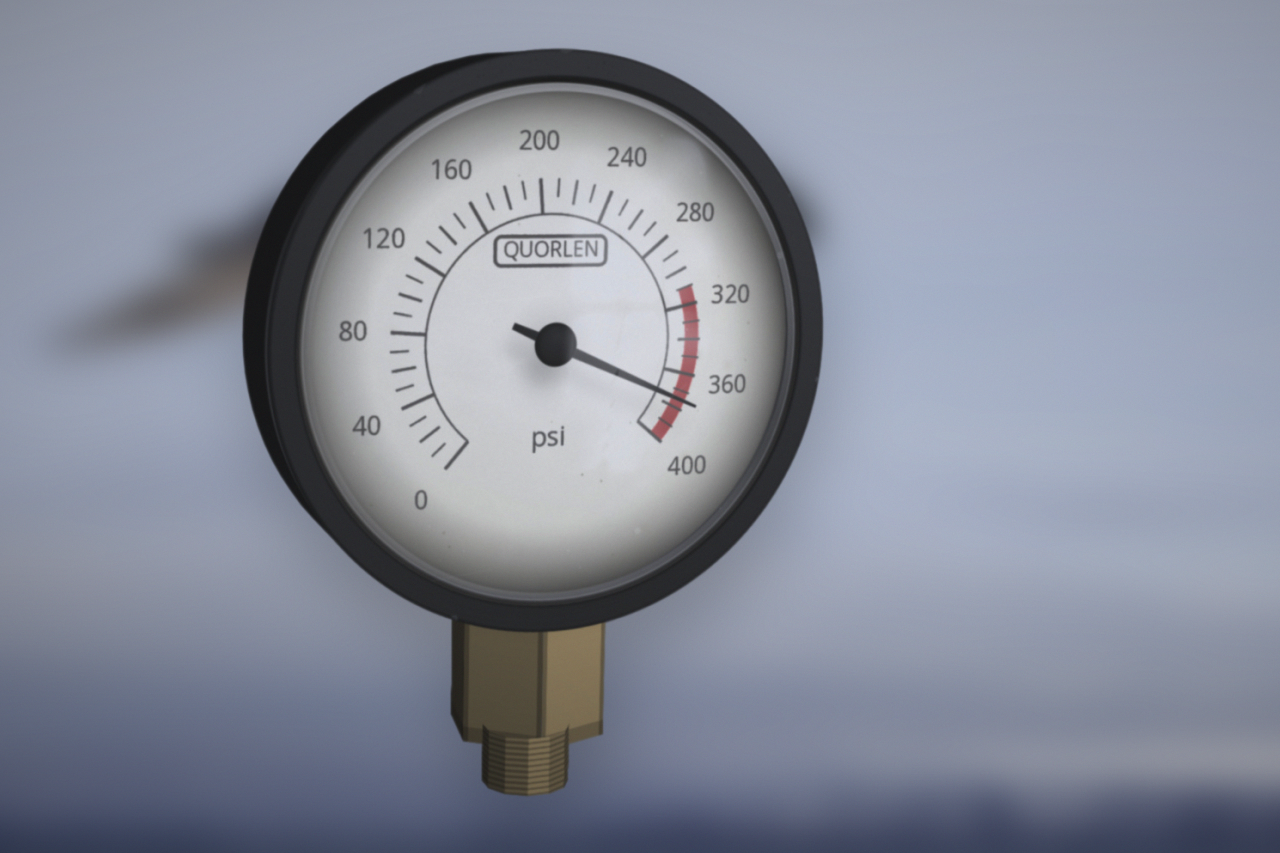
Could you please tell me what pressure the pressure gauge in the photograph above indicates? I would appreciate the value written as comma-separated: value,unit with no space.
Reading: 375,psi
